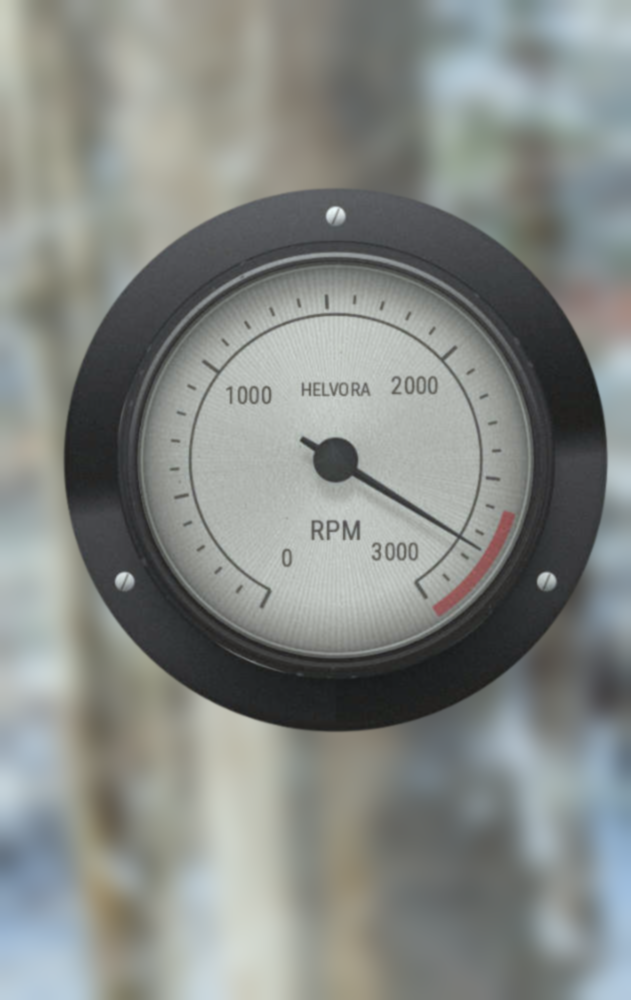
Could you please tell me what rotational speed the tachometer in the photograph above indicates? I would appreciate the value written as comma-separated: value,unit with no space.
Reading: 2750,rpm
